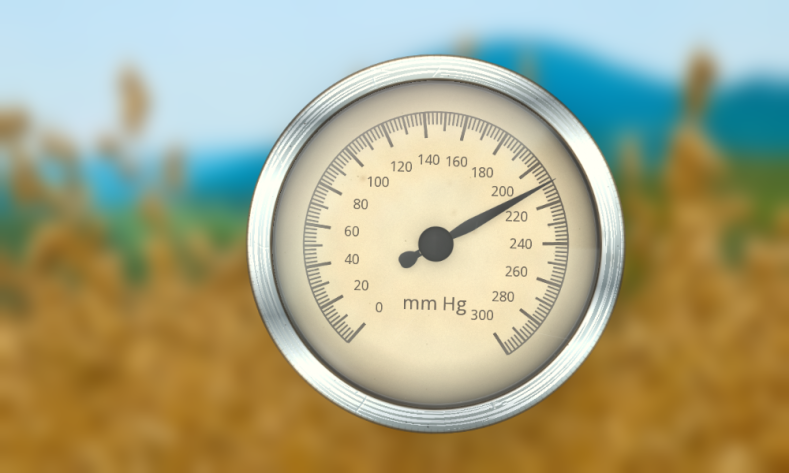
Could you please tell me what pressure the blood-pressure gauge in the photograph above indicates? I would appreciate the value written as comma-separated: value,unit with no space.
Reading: 210,mmHg
